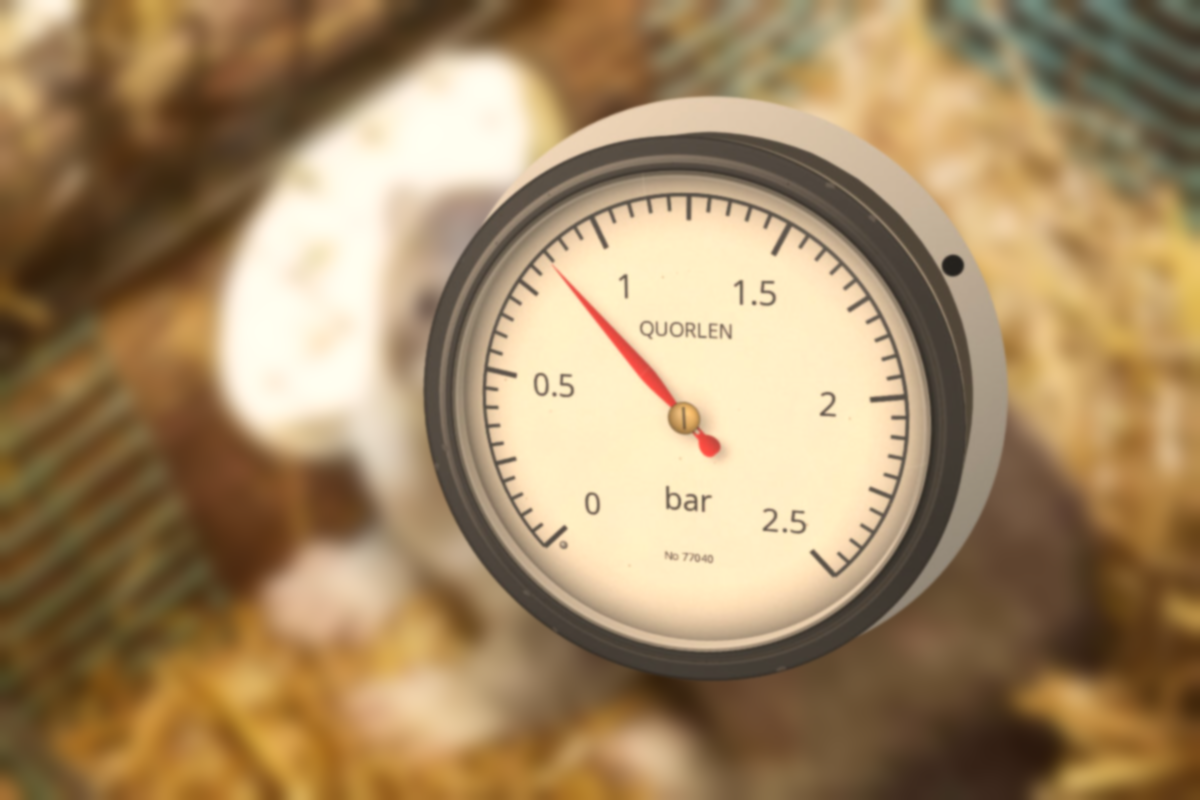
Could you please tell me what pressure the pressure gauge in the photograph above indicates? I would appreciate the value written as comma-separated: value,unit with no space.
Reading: 0.85,bar
